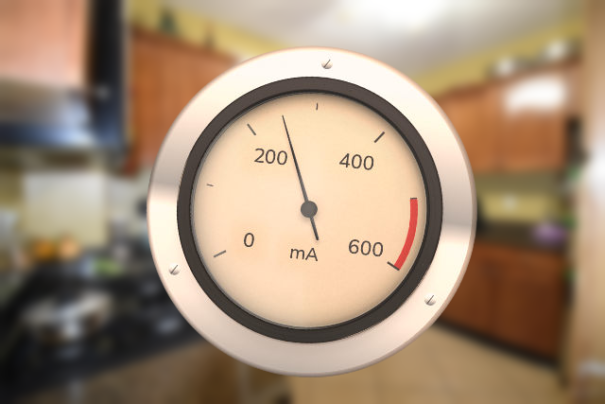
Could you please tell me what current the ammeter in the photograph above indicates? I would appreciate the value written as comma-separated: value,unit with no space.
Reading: 250,mA
